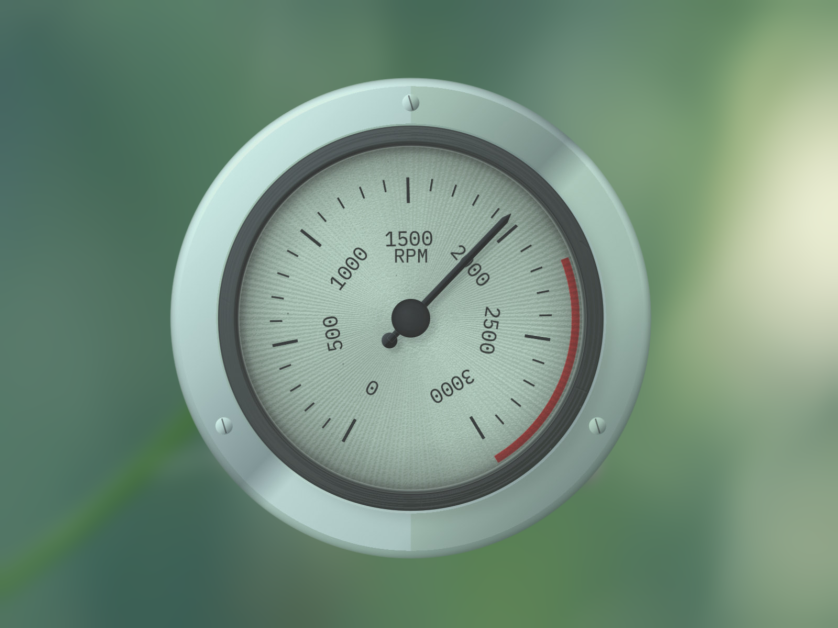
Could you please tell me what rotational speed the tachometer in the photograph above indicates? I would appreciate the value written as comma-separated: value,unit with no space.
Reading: 1950,rpm
